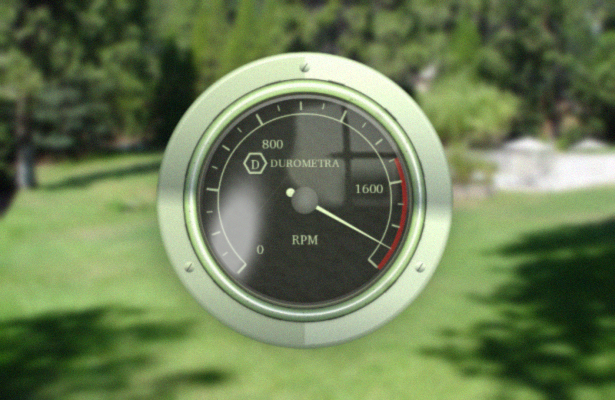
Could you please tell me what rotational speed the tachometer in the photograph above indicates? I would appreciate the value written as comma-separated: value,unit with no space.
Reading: 1900,rpm
